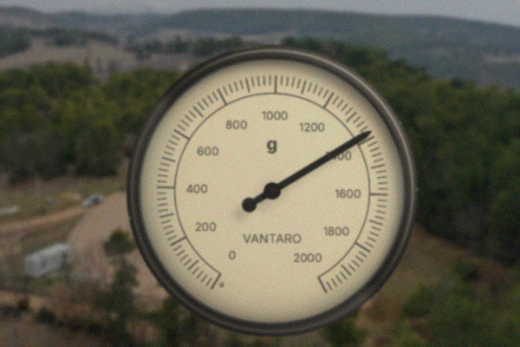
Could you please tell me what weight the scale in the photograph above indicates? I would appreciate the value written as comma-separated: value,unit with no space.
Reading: 1380,g
